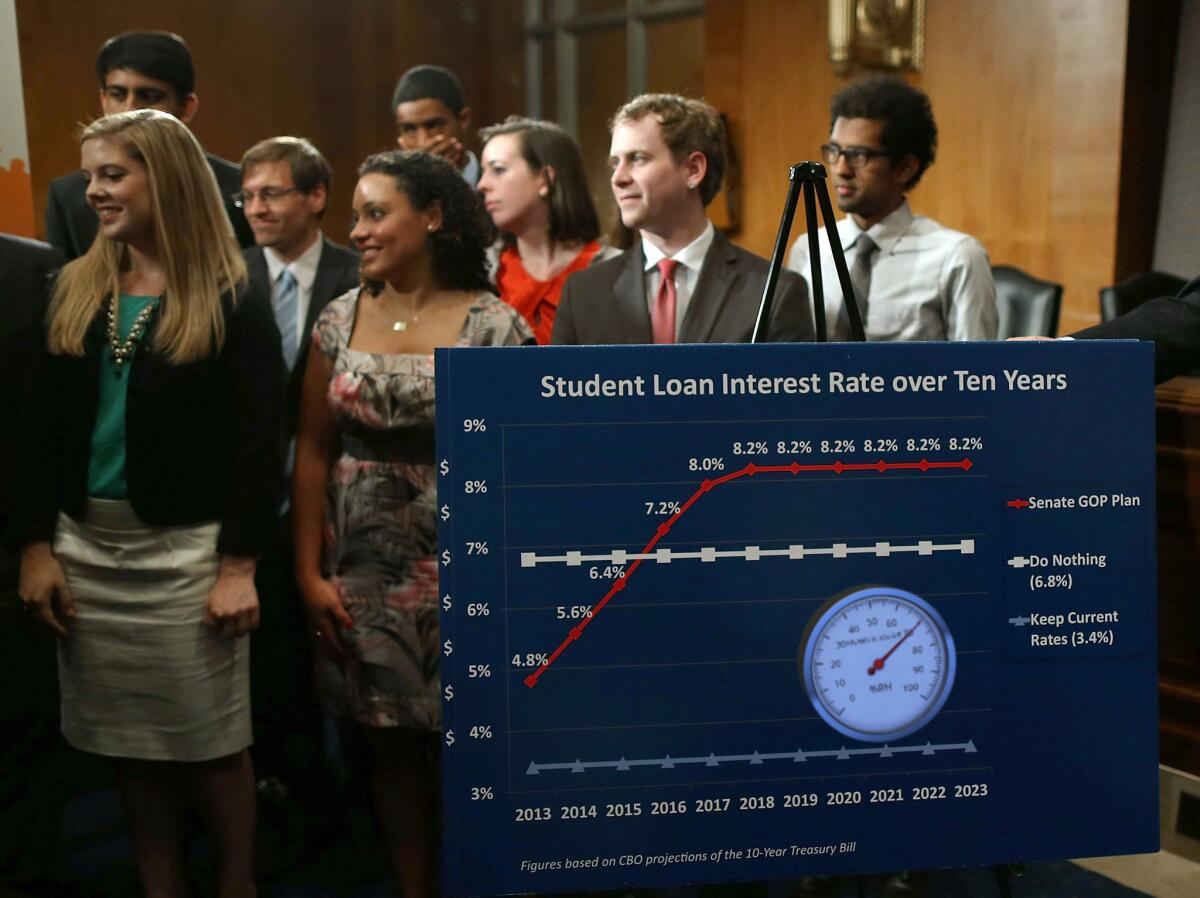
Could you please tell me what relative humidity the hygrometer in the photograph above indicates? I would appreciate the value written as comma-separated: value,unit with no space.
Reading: 70,%
